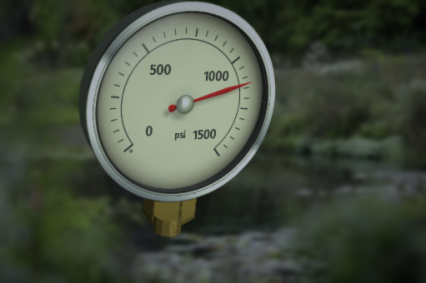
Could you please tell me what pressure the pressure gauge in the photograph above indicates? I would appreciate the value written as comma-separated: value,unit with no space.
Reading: 1125,psi
